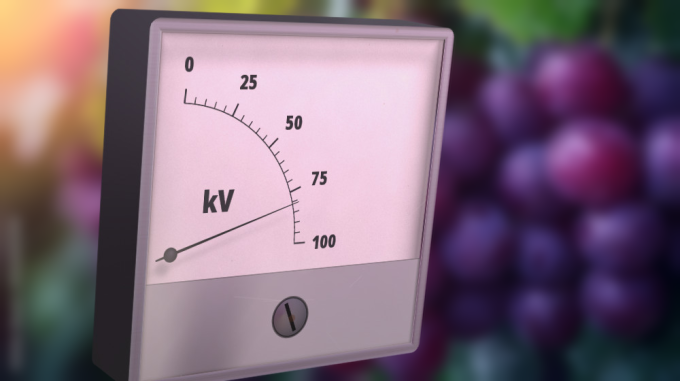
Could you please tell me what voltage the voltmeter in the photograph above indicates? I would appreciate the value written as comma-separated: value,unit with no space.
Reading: 80,kV
